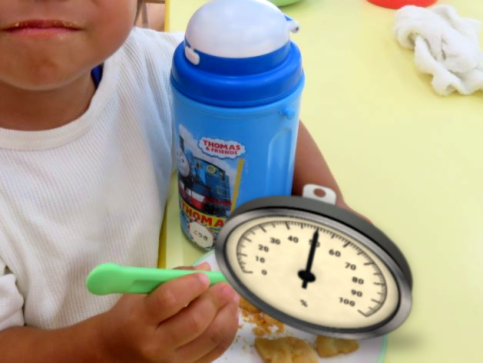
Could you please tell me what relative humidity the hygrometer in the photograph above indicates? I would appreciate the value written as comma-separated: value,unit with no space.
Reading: 50,%
